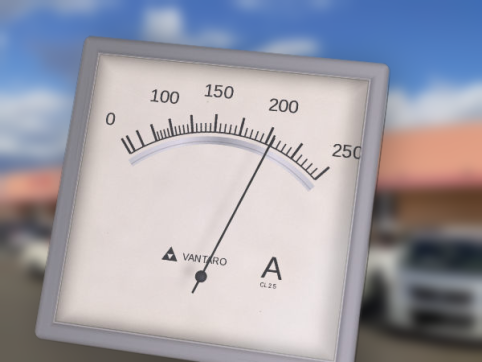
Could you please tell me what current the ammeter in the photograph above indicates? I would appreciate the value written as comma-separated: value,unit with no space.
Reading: 205,A
